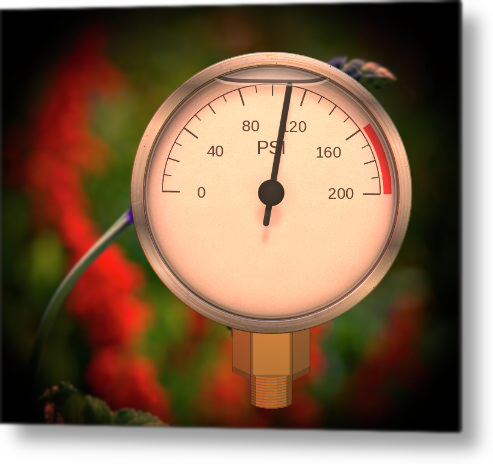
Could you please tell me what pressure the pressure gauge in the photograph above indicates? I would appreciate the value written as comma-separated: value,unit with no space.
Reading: 110,psi
